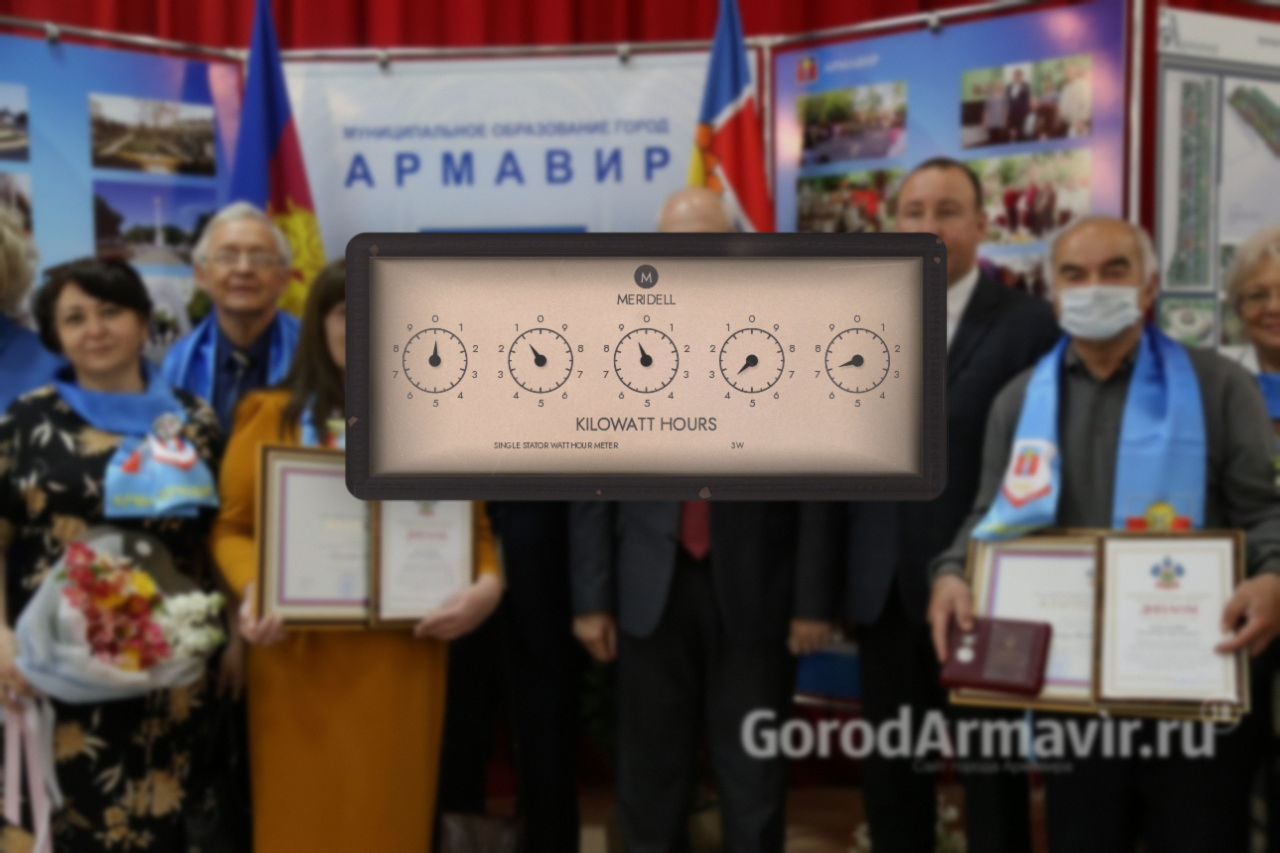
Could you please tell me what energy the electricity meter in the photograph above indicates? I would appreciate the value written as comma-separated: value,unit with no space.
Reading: 937,kWh
